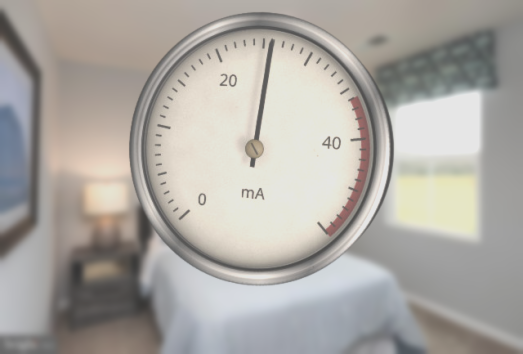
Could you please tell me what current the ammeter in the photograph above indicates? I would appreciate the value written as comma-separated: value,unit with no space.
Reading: 26,mA
